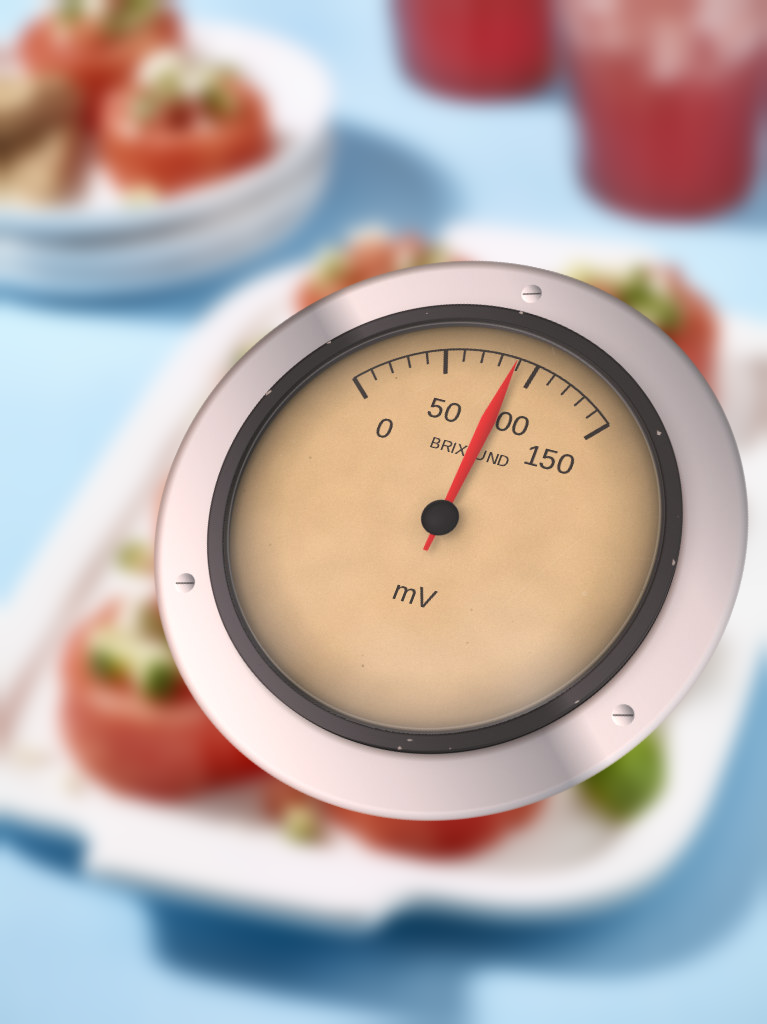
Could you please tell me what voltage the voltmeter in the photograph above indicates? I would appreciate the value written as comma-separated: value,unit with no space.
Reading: 90,mV
